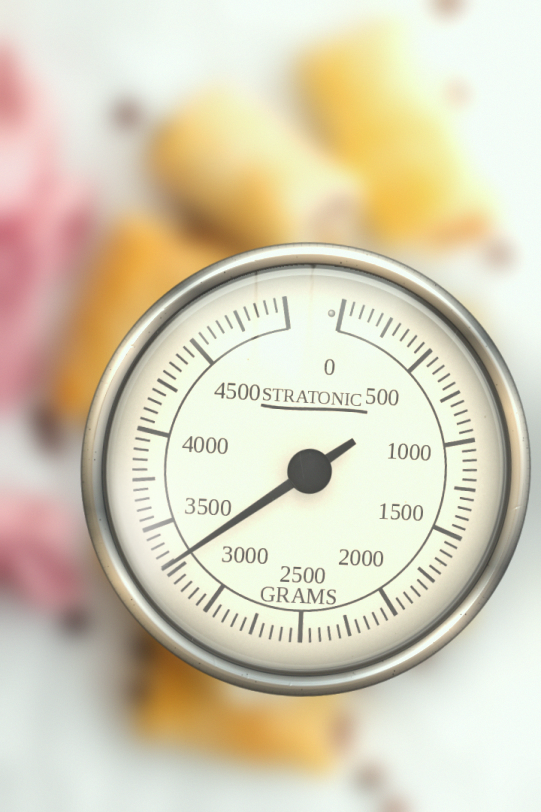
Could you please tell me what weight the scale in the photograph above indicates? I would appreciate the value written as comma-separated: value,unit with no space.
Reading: 3300,g
